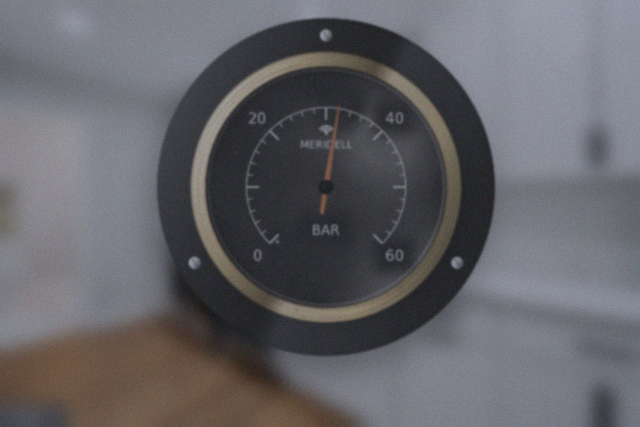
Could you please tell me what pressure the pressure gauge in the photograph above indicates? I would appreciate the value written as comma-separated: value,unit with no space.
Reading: 32,bar
